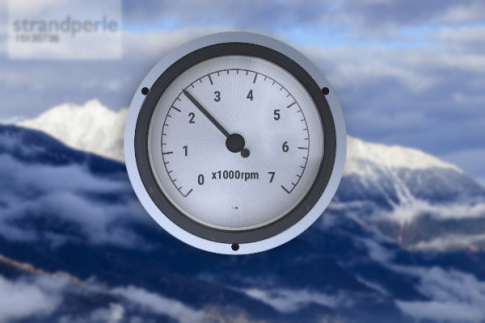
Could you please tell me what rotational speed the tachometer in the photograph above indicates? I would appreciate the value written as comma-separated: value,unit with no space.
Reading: 2400,rpm
